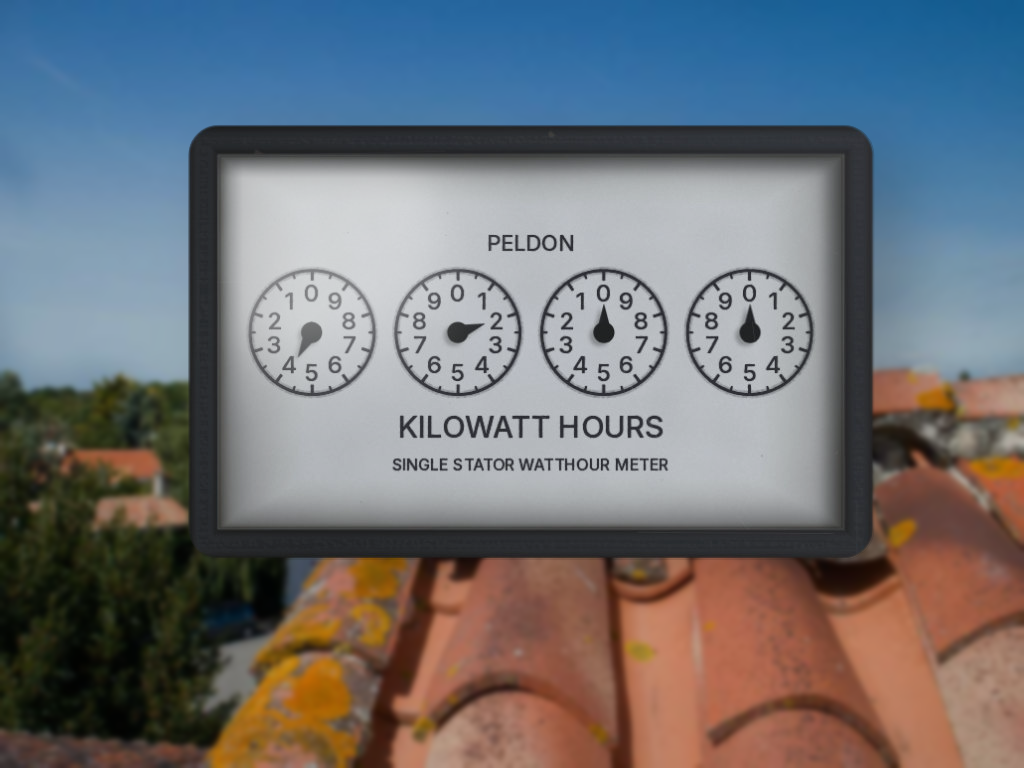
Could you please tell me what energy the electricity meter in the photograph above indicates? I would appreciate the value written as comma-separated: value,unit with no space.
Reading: 4200,kWh
